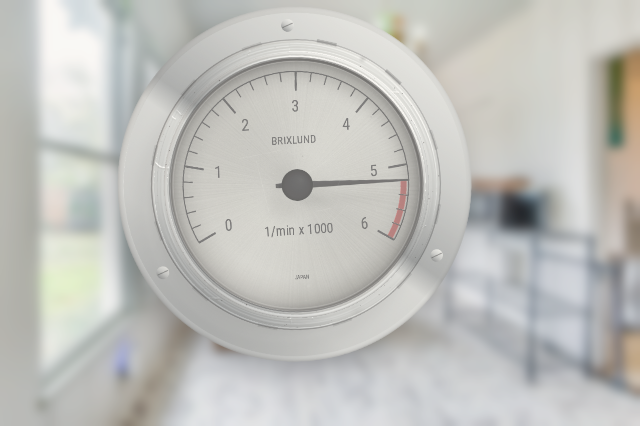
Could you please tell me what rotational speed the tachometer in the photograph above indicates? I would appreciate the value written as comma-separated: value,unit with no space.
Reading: 5200,rpm
